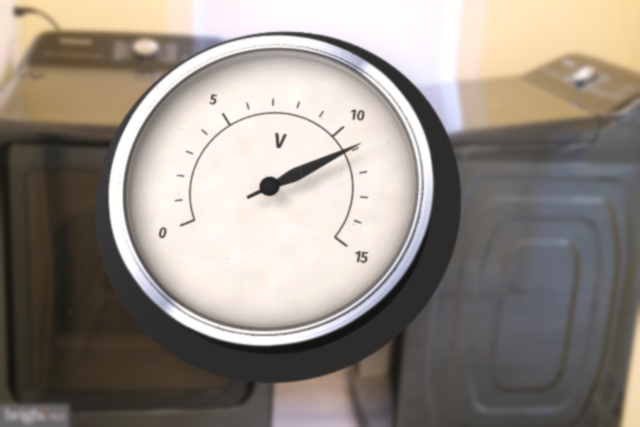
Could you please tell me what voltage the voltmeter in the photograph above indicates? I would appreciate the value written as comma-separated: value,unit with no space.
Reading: 11,V
